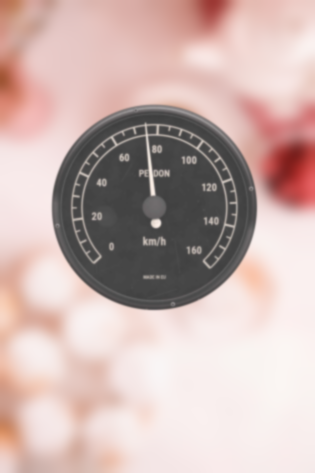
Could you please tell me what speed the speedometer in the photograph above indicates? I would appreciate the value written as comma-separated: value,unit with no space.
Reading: 75,km/h
